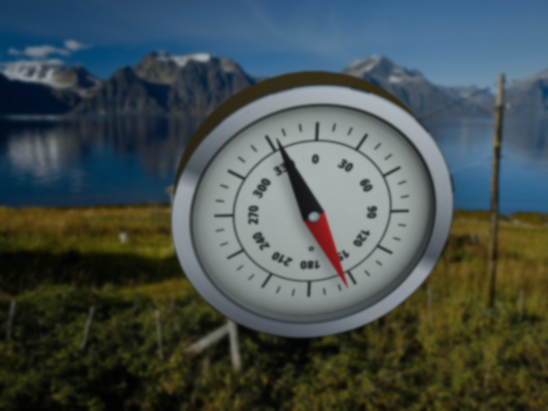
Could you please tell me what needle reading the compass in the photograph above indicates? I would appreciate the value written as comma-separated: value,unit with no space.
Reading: 155,°
